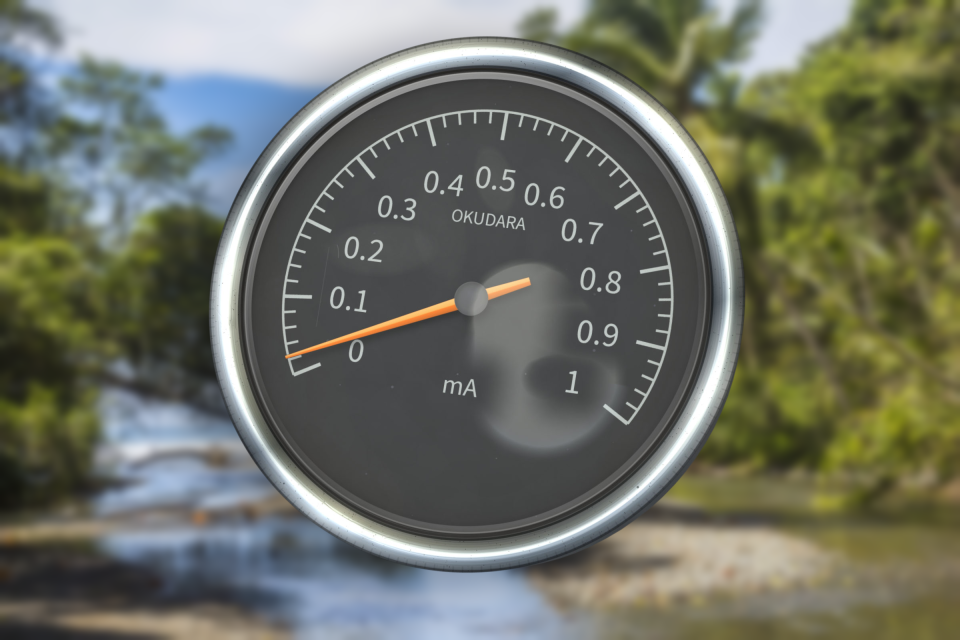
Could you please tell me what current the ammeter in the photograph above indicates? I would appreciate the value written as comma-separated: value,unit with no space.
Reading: 0.02,mA
